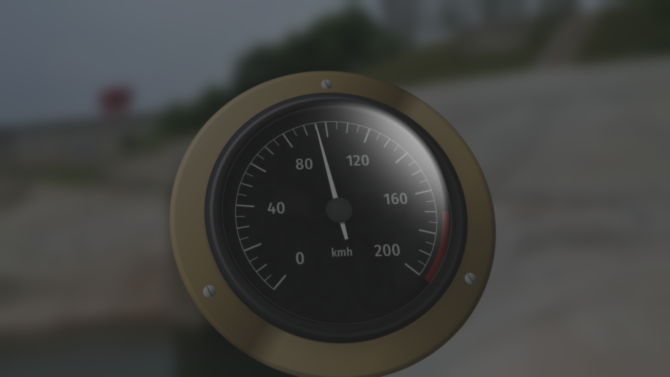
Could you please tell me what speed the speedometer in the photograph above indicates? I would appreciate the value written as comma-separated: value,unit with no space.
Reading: 95,km/h
